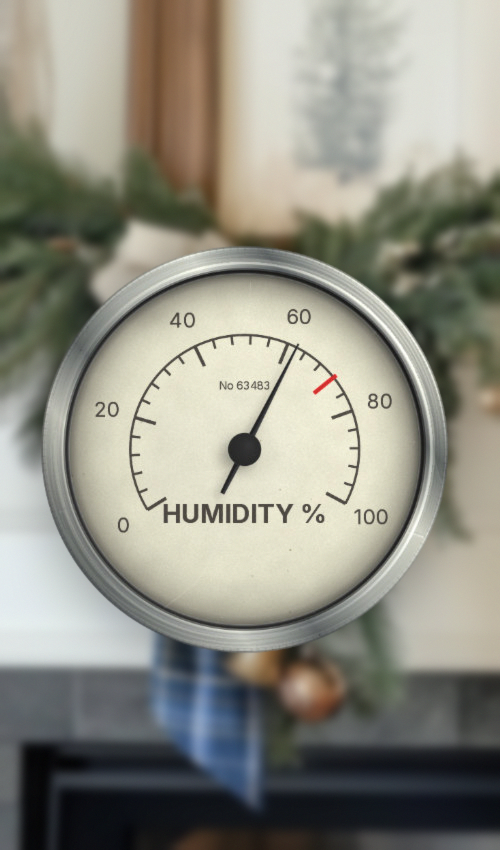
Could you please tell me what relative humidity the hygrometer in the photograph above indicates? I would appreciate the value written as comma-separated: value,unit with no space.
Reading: 62,%
